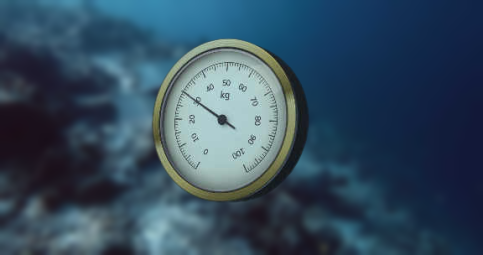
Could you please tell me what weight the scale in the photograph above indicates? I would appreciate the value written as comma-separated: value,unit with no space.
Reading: 30,kg
